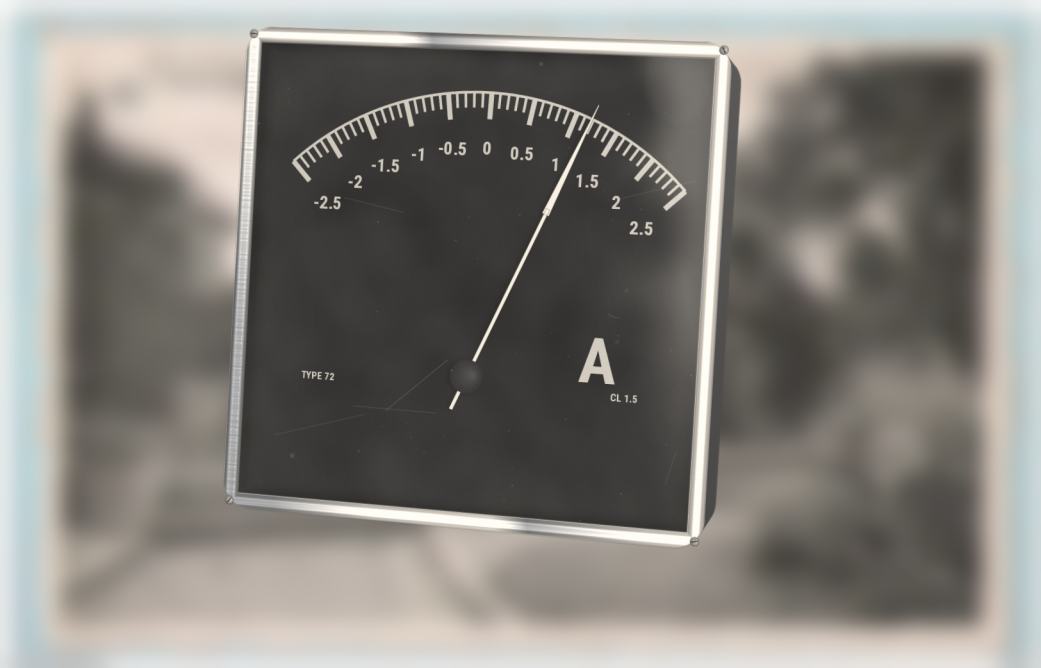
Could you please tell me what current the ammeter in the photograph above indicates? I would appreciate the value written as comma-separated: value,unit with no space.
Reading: 1.2,A
